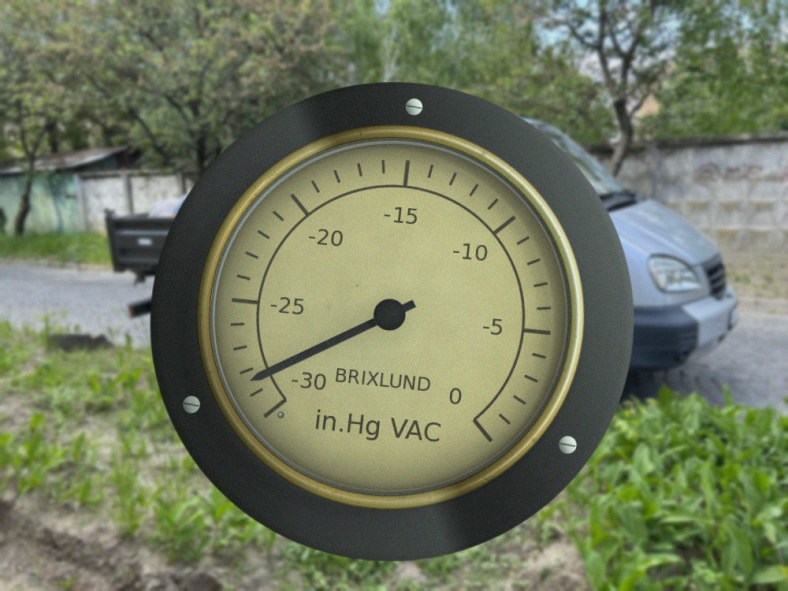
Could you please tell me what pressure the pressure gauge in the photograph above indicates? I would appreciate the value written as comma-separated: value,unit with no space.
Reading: -28.5,inHg
